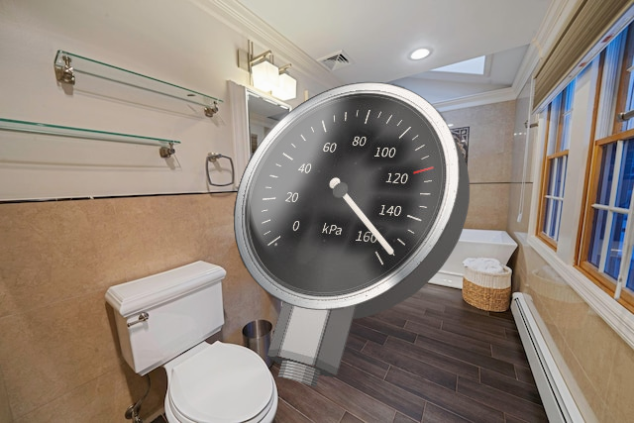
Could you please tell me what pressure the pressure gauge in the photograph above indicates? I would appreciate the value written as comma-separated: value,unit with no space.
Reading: 155,kPa
